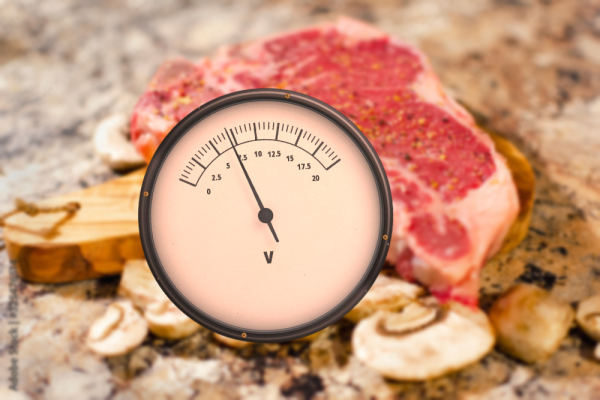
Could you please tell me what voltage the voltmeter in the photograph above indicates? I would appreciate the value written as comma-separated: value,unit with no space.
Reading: 7,V
